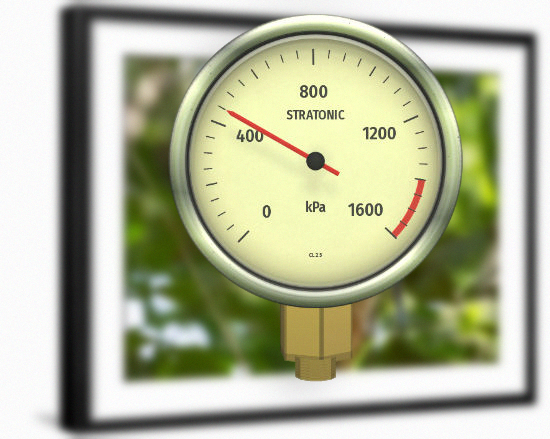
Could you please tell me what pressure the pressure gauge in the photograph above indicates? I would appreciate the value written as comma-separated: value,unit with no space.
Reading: 450,kPa
